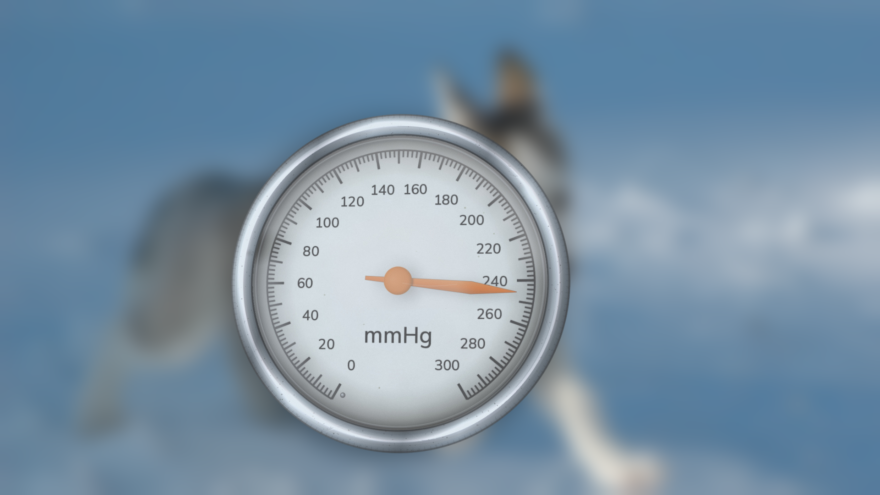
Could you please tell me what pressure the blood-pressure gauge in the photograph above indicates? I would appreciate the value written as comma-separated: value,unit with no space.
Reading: 246,mmHg
